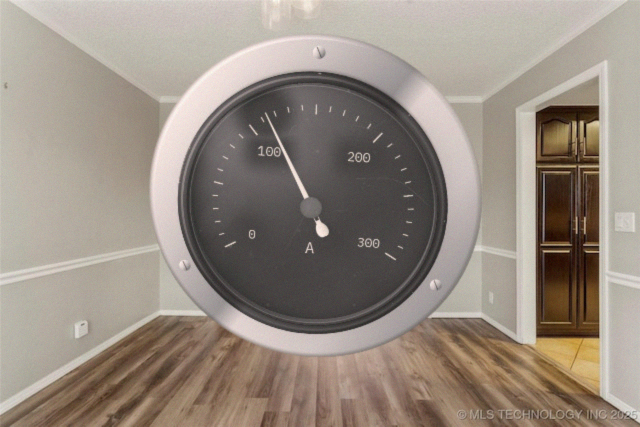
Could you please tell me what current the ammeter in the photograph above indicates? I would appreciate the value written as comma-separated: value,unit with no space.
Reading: 115,A
